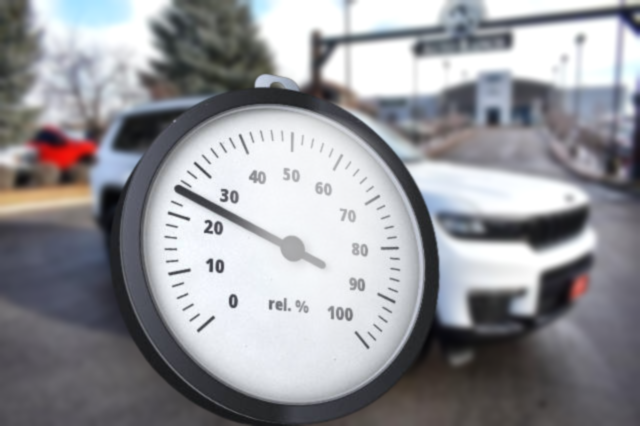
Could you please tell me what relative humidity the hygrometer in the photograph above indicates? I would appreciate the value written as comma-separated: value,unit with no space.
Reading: 24,%
